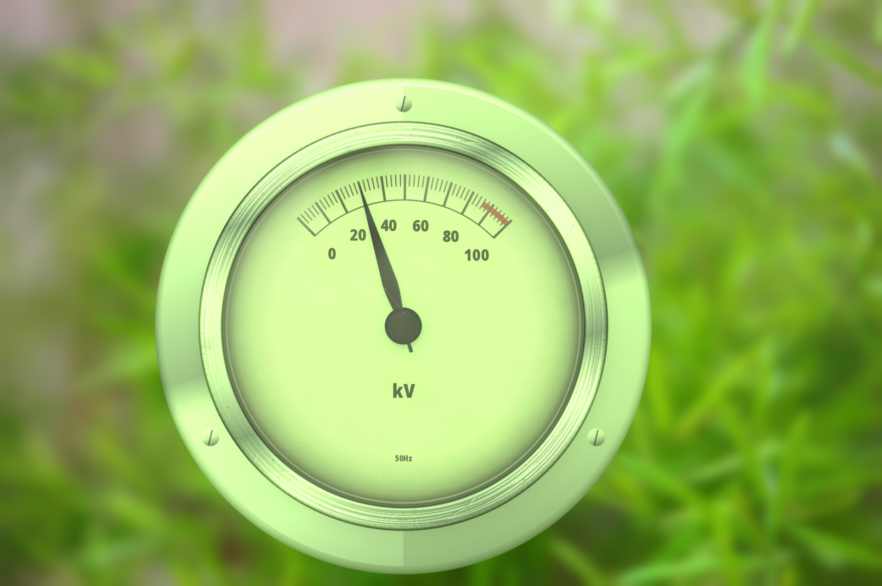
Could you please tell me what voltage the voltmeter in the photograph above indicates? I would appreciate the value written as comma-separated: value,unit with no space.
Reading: 30,kV
